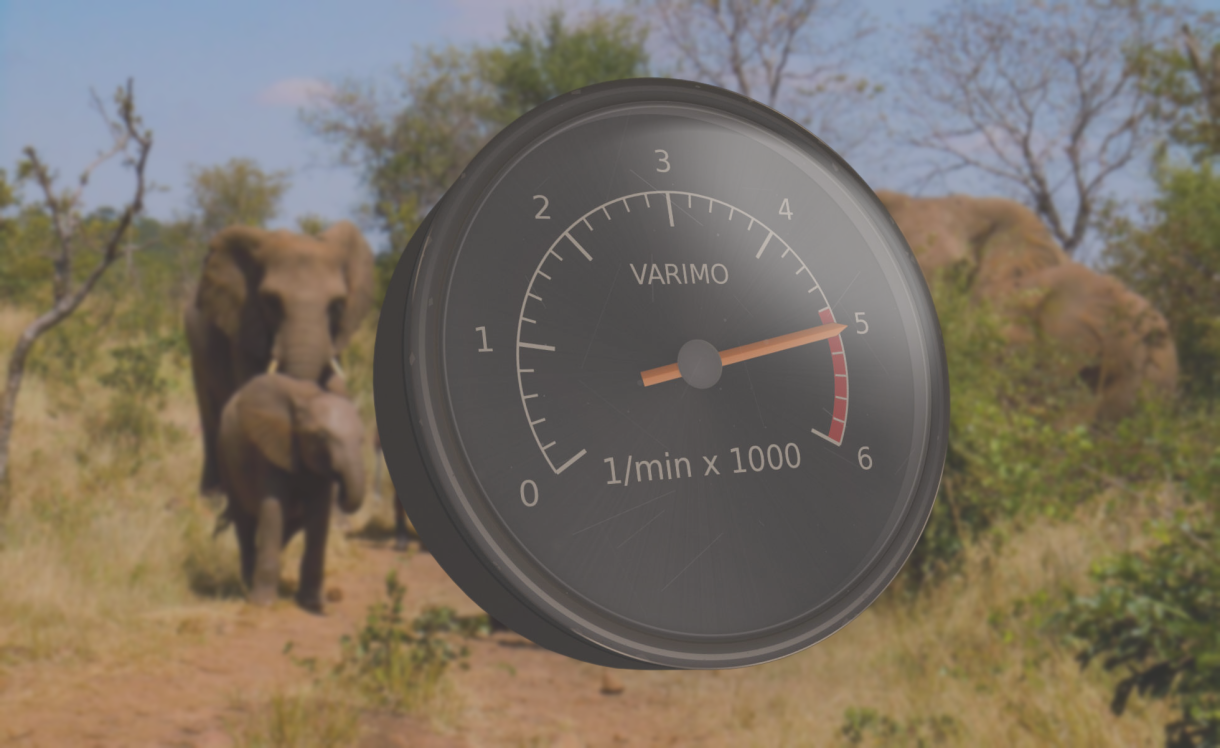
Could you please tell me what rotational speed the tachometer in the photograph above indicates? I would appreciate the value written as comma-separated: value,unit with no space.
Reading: 5000,rpm
